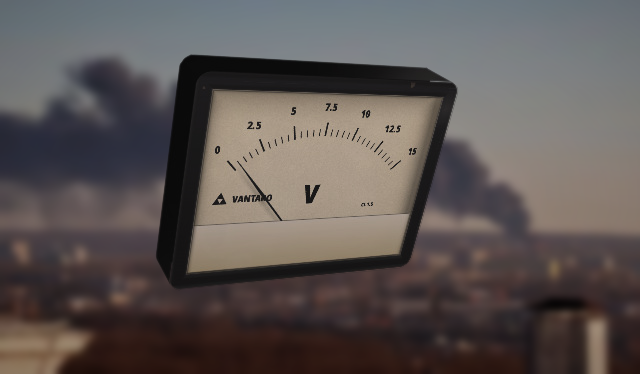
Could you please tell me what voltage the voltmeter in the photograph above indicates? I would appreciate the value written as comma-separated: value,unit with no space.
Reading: 0.5,V
